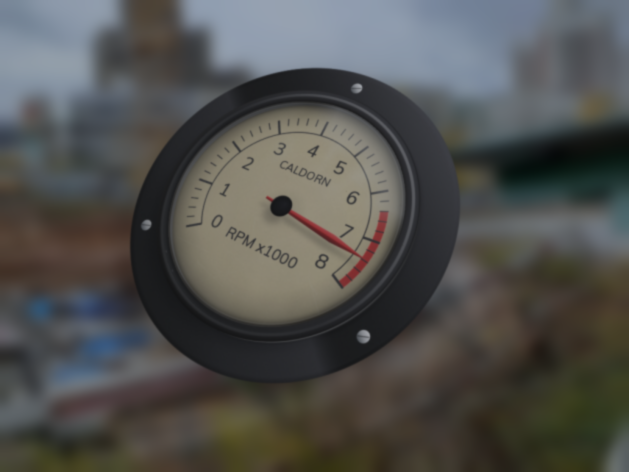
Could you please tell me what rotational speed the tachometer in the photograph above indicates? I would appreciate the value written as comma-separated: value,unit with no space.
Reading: 7400,rpm
